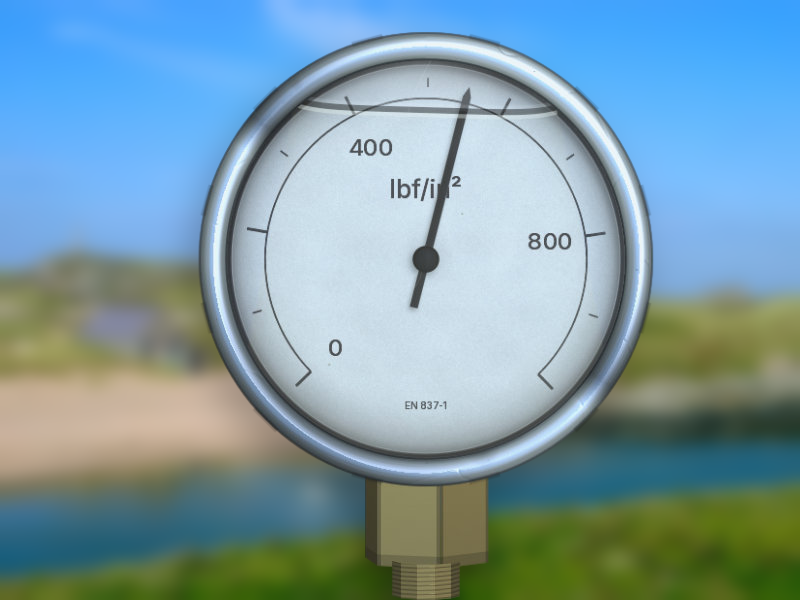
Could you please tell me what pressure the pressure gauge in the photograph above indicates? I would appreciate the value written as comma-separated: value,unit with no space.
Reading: 550,psi
